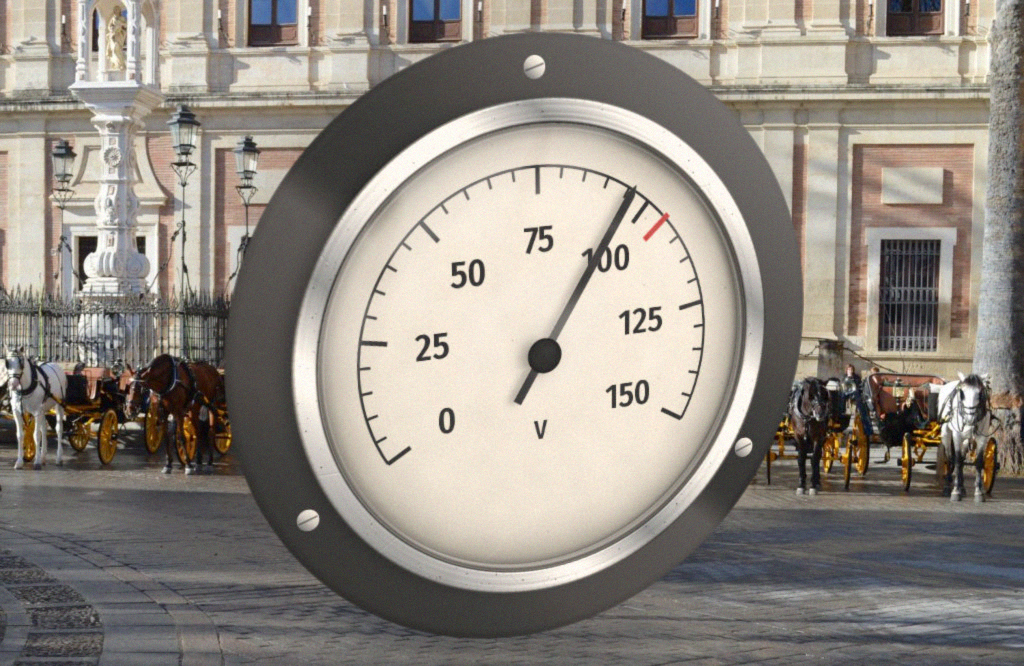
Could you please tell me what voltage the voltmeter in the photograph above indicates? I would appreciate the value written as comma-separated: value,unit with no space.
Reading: 95,V
